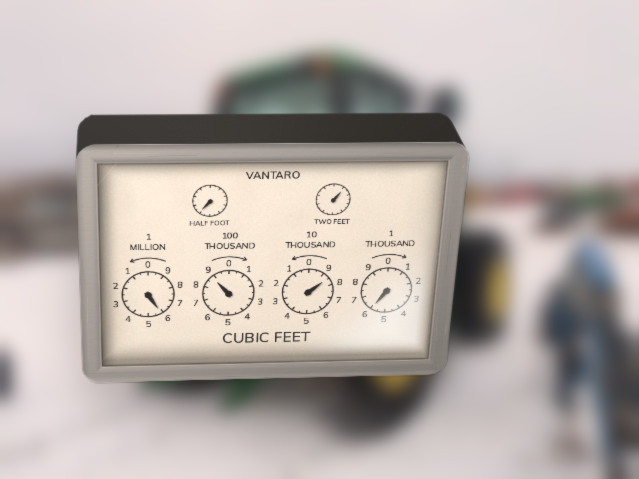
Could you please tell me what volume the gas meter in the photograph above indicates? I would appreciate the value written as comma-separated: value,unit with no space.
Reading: 588600,ft³
